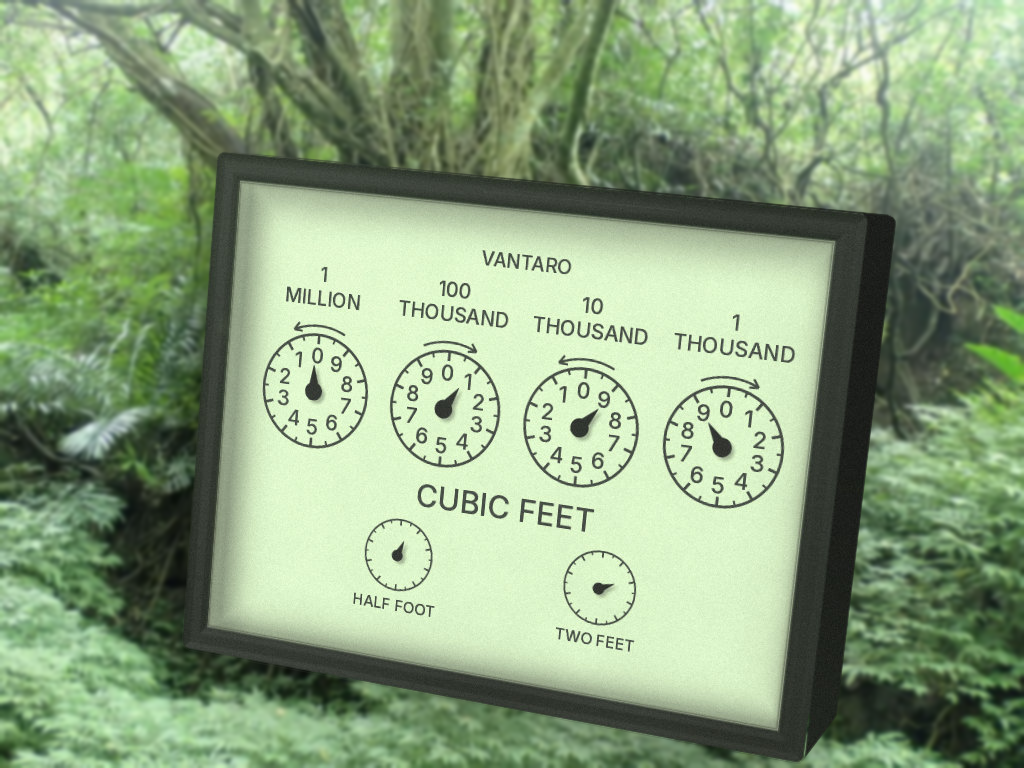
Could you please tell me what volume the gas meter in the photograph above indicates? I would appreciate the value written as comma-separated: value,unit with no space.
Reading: 8900,ft³
